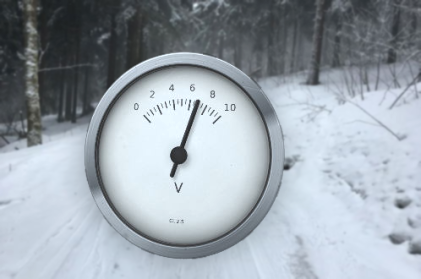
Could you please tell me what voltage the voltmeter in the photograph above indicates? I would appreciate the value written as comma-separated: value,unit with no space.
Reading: 7,V
